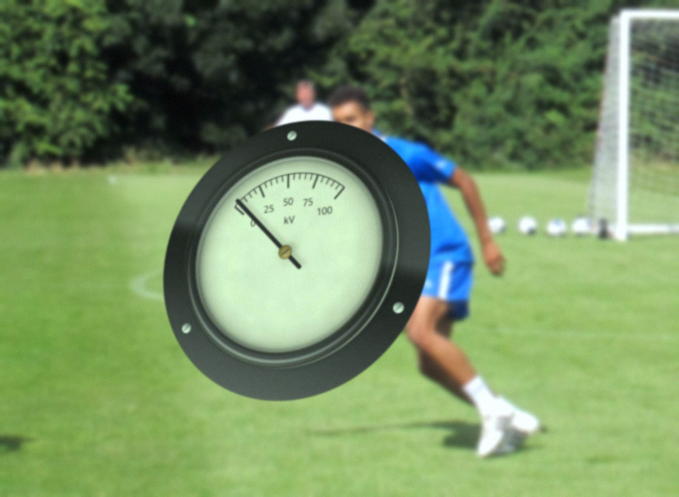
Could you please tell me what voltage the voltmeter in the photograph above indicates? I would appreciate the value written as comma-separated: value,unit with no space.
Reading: 5,kV
